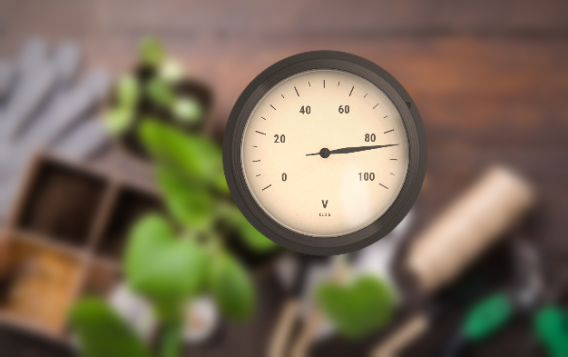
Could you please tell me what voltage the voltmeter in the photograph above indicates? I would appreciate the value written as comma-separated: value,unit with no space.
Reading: 85,V
